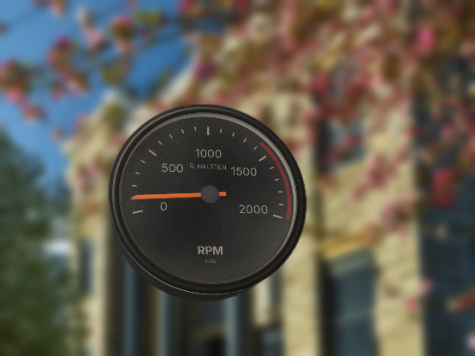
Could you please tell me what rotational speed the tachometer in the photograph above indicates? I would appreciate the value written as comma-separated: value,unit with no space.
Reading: 100,rpm
